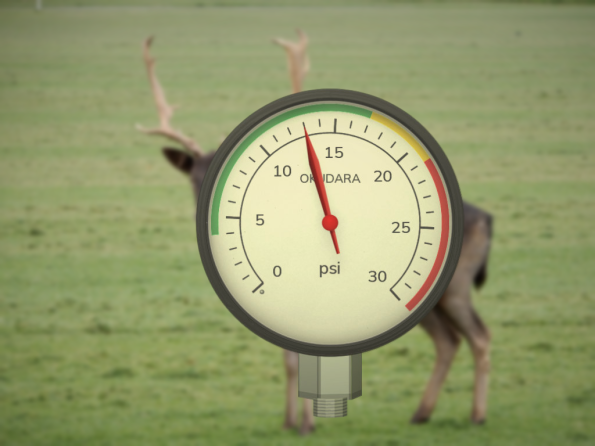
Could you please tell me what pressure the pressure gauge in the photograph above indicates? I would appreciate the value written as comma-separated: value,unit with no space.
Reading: 13,psi
